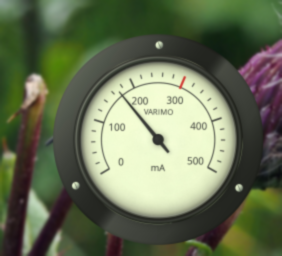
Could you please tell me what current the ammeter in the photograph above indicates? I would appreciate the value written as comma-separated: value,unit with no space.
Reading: 170,mA
